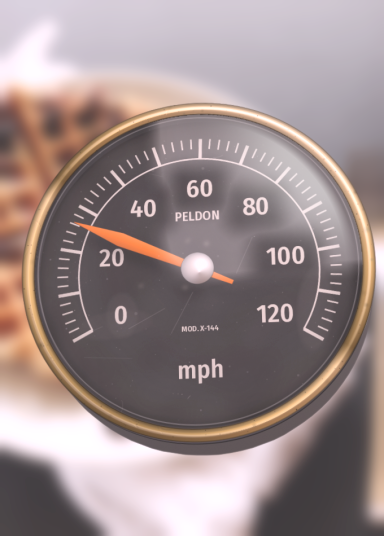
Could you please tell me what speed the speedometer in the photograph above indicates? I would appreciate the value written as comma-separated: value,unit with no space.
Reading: 26,mph
